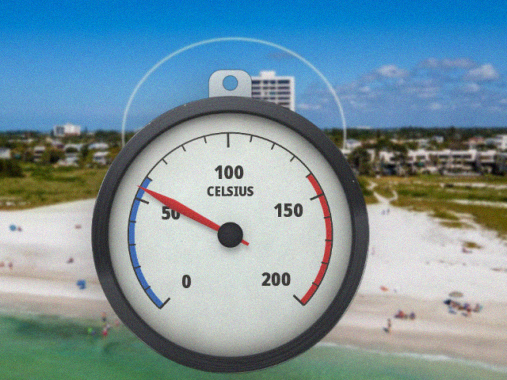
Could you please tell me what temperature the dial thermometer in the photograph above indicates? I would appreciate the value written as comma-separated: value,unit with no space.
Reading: 55,°C
